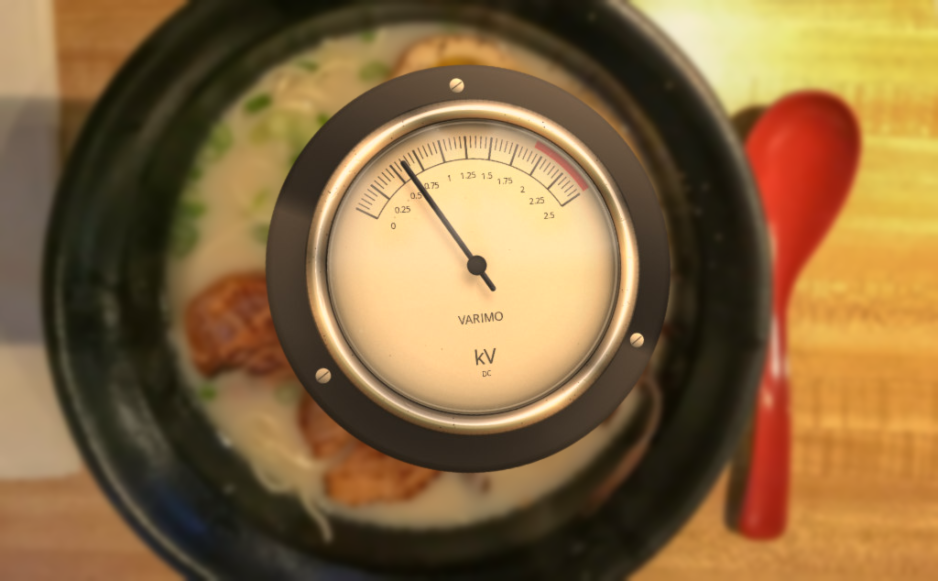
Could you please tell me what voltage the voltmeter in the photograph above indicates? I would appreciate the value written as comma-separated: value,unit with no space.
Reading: 0.6,kV
